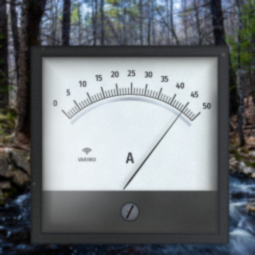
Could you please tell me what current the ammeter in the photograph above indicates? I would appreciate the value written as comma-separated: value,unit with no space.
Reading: 45,A
